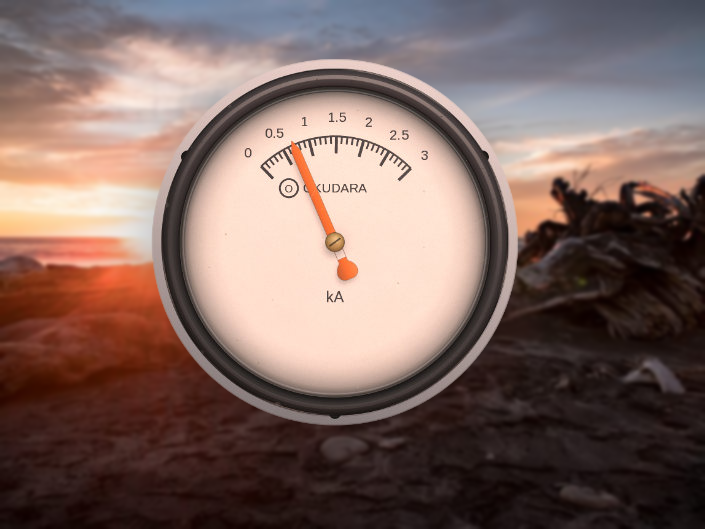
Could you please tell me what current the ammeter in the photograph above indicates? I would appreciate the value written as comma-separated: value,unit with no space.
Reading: 0.7,kA
